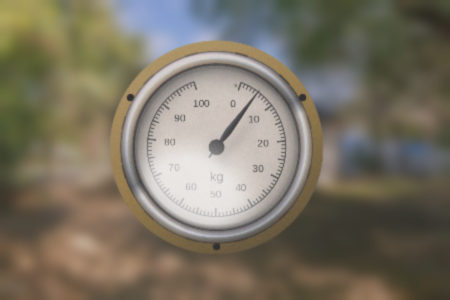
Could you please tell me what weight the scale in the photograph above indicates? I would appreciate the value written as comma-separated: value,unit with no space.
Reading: 5,kg
